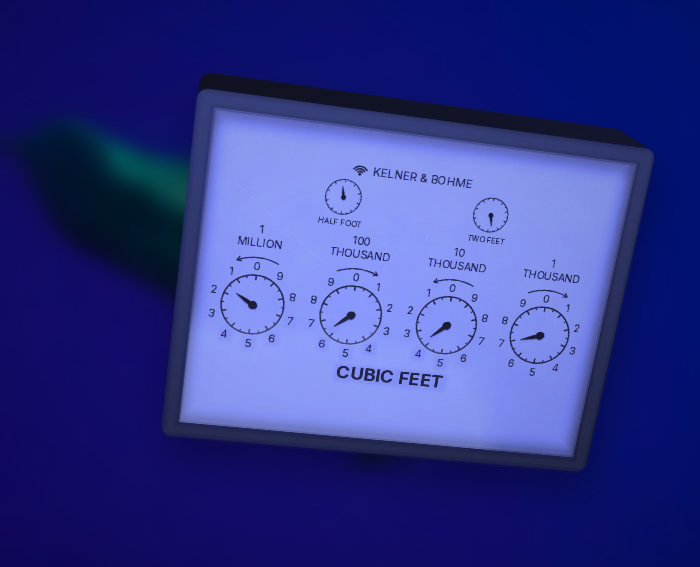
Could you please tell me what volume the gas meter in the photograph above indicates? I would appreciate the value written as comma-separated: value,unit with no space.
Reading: 163700,ft³
